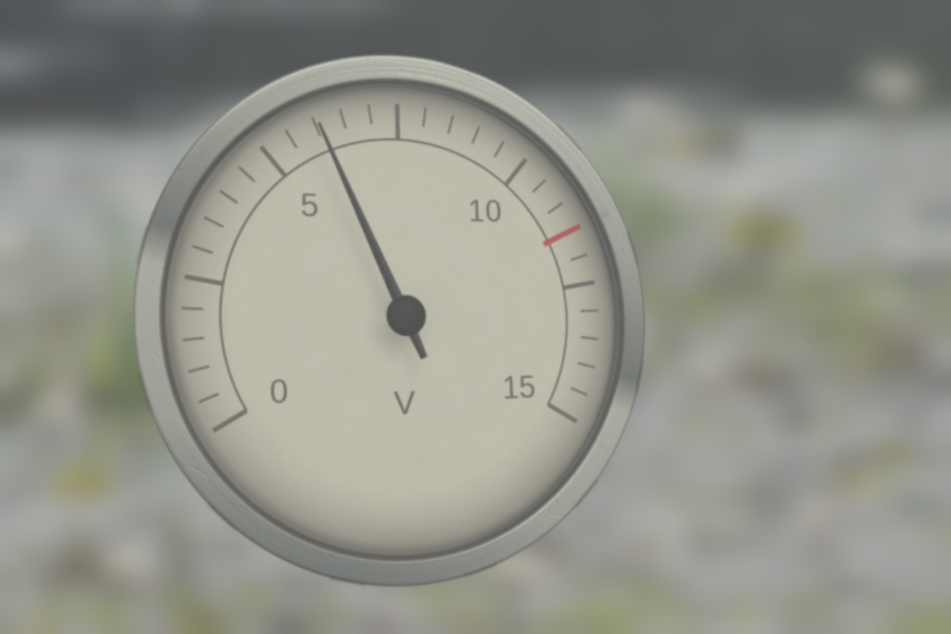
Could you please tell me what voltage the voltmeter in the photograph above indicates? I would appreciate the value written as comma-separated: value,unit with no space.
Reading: 6,V
